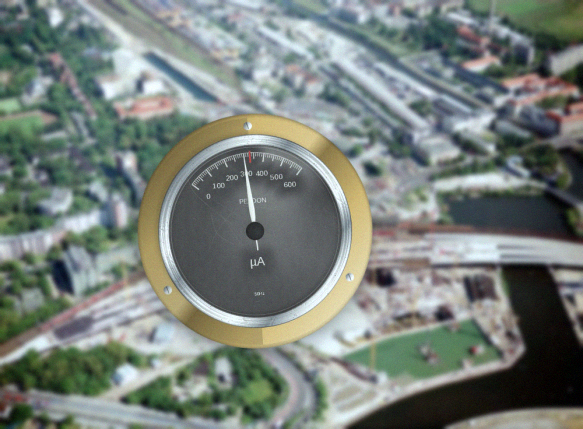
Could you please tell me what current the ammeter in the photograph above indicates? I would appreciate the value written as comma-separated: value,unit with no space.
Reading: 300,µA
